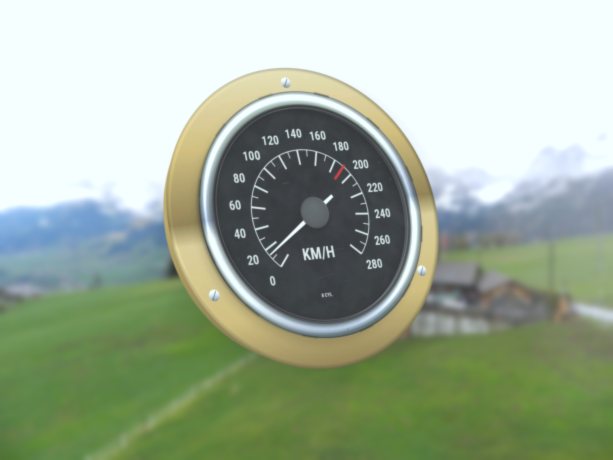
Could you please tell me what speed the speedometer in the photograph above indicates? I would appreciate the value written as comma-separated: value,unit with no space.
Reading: 15,km/h
